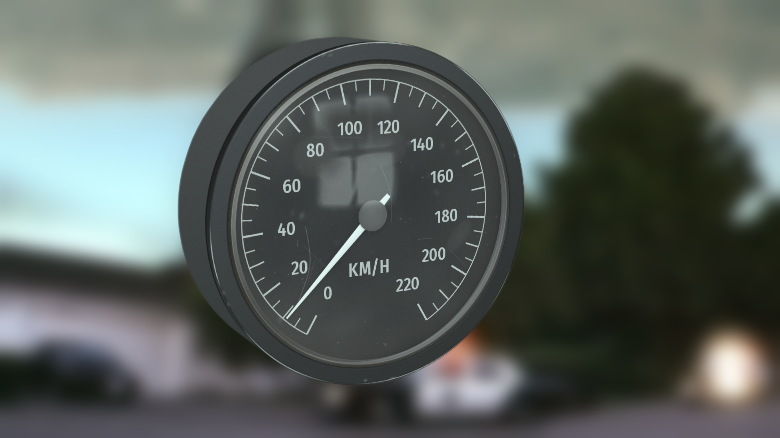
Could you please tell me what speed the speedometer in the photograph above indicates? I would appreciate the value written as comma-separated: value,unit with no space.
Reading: 10,km/h
